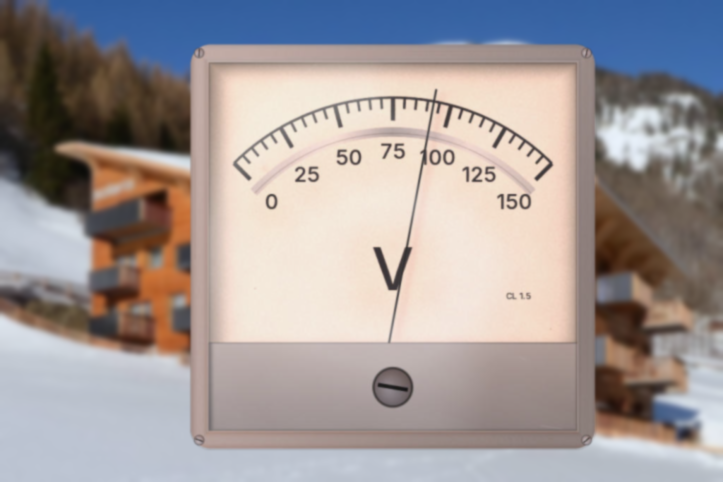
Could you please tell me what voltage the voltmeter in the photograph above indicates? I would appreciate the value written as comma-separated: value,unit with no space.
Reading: 92.5,V
